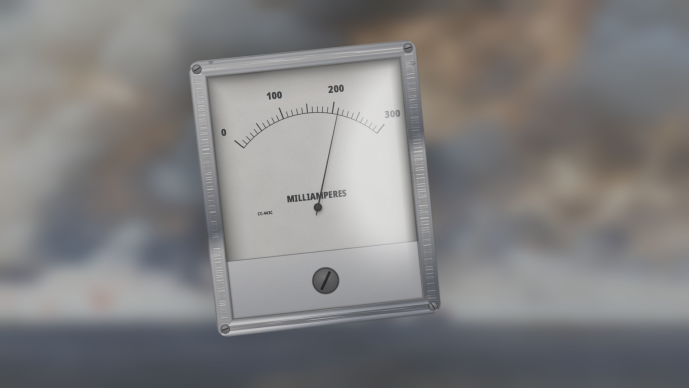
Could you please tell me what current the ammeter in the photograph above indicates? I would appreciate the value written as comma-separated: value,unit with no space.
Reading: 210,mA
